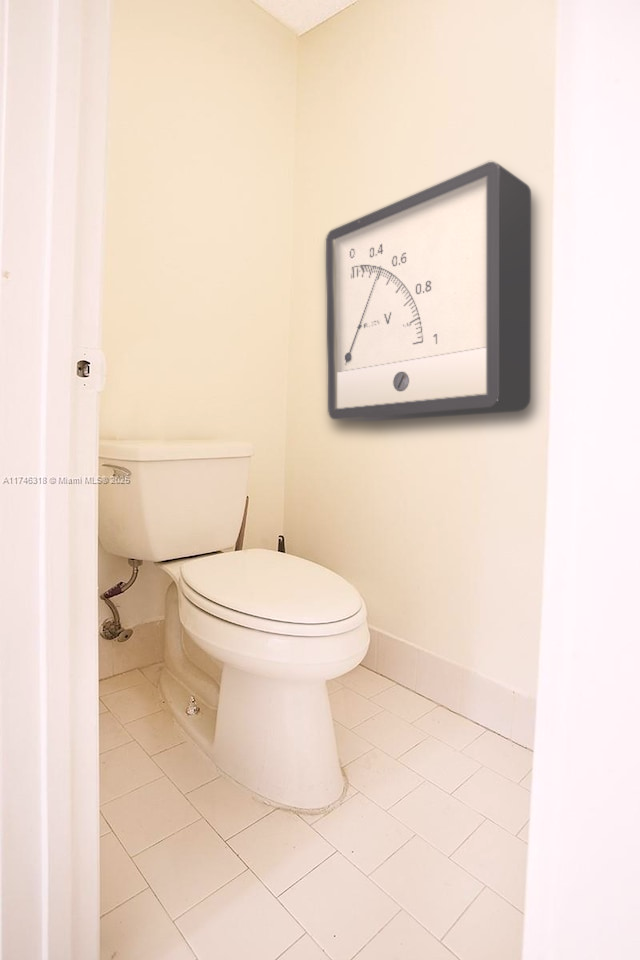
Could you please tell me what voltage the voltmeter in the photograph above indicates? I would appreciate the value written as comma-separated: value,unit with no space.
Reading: 0.5,V
